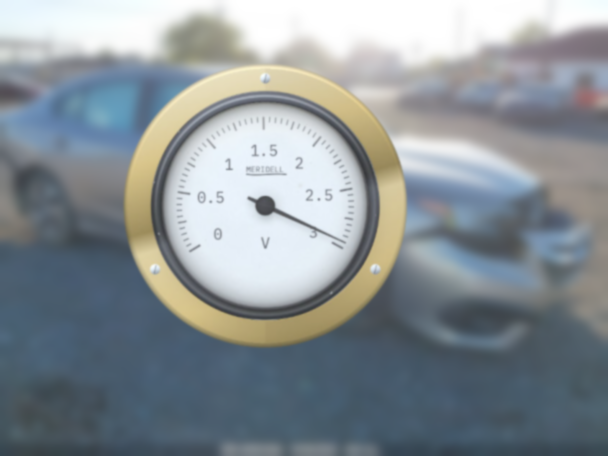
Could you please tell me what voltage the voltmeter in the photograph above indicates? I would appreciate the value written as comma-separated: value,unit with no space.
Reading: 2.95,V
